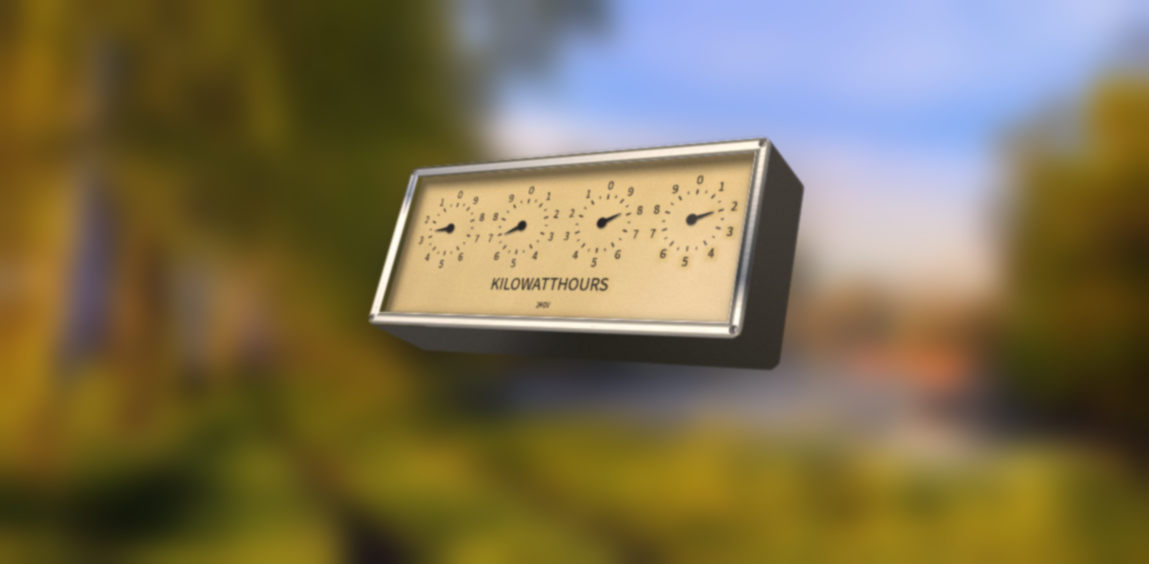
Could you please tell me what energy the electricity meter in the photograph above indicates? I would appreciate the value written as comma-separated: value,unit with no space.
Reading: 2682,kWh
